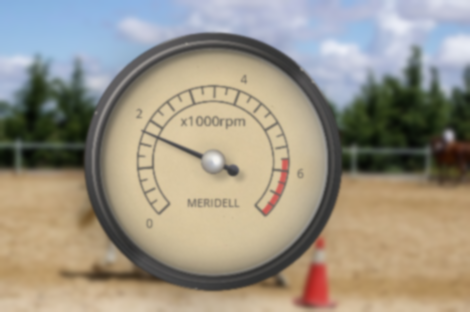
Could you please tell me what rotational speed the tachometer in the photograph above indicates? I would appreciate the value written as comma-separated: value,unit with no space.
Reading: 1750,rpm
